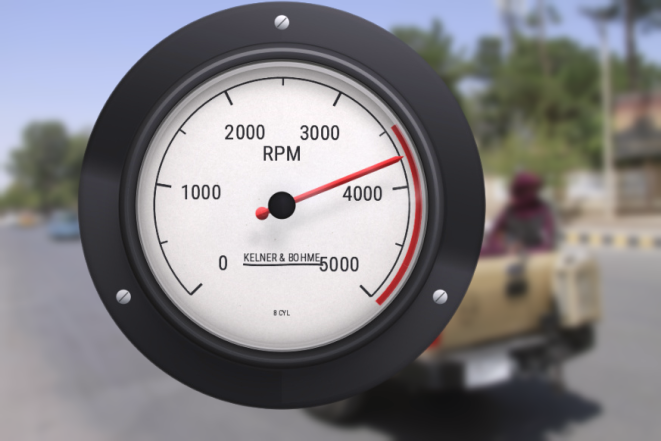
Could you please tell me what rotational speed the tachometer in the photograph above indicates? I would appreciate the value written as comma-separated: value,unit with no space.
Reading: 3750,rpm
